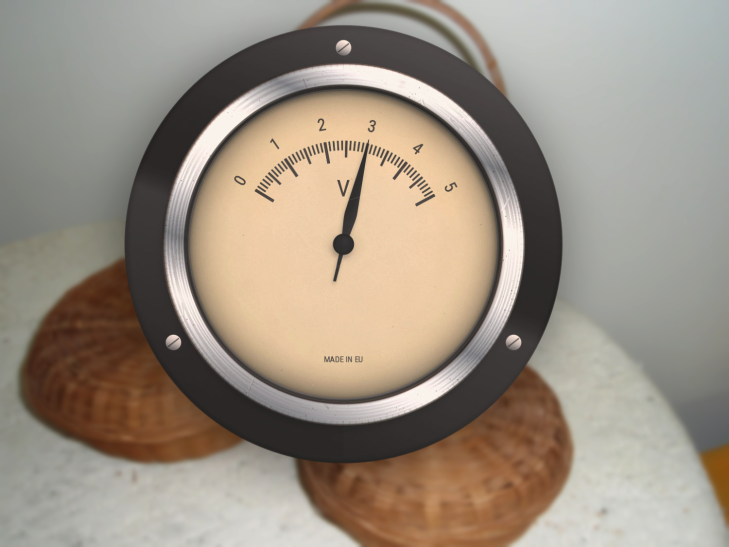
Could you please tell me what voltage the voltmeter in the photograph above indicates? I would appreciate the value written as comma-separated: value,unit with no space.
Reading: 3,V
